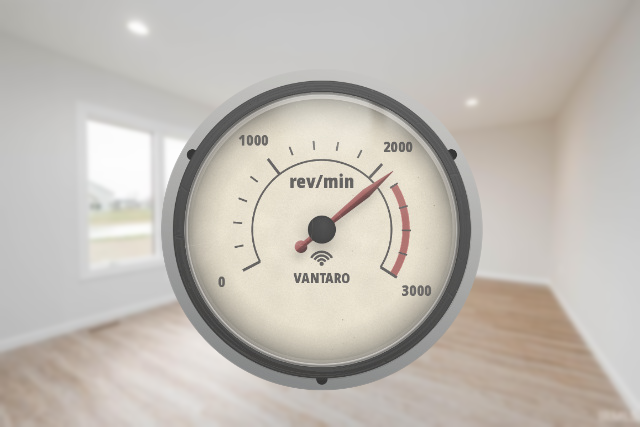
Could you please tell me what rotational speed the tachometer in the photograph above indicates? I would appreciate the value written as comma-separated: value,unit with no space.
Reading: 2100,rpm
